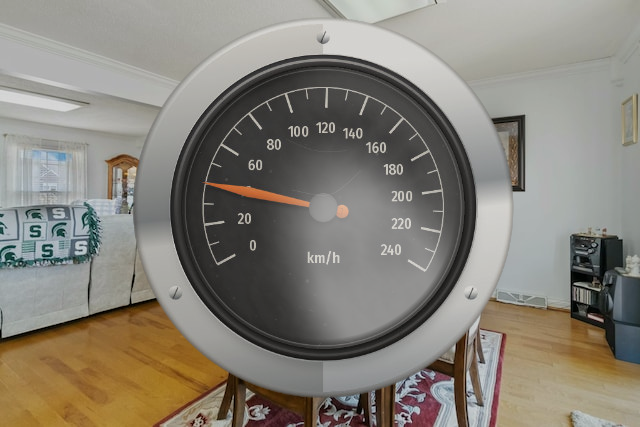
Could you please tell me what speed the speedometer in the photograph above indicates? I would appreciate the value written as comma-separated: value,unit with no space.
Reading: 40,km/h
